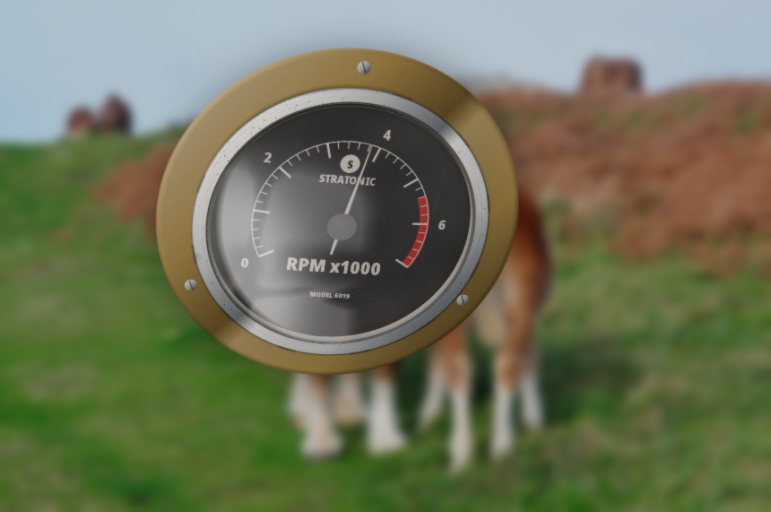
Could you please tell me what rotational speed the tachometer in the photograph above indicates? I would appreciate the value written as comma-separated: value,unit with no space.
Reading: 3800,rpm
